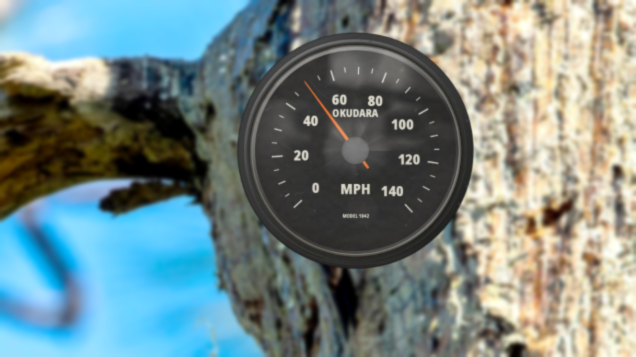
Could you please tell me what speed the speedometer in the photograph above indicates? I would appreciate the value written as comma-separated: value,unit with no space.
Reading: 50,mph
